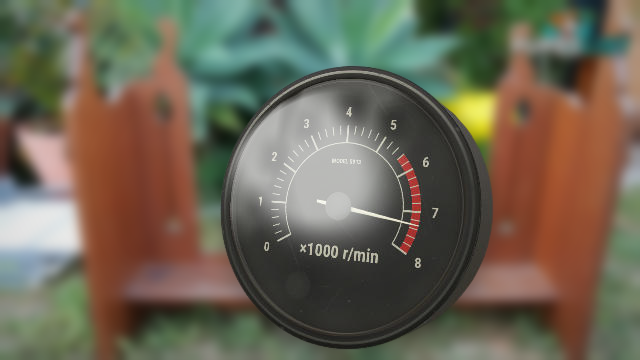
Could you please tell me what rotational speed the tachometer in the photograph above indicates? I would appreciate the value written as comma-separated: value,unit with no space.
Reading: 7300,rpm
